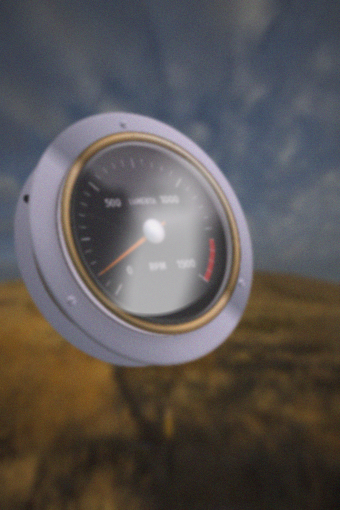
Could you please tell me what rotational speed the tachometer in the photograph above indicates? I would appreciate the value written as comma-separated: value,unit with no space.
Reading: 100,rpm
